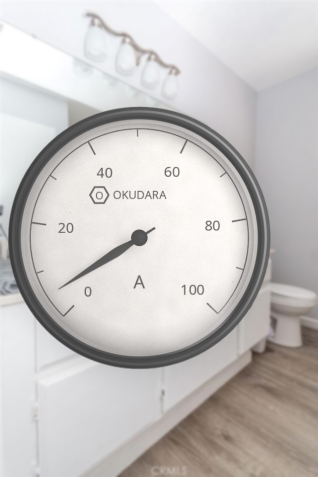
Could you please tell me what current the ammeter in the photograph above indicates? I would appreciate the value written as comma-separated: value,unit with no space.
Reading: 5,A
